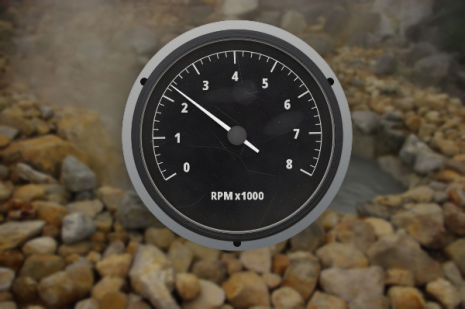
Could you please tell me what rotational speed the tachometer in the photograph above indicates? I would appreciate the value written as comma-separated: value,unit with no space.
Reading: 2300,rpm
